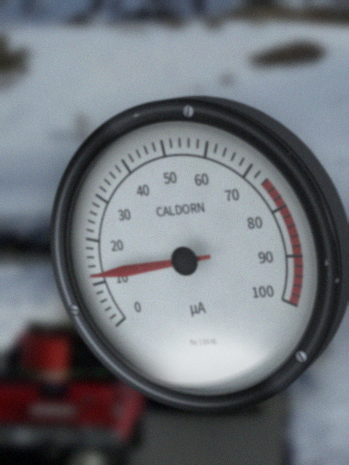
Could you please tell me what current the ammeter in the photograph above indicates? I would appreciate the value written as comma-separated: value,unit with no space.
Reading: 12,µA
